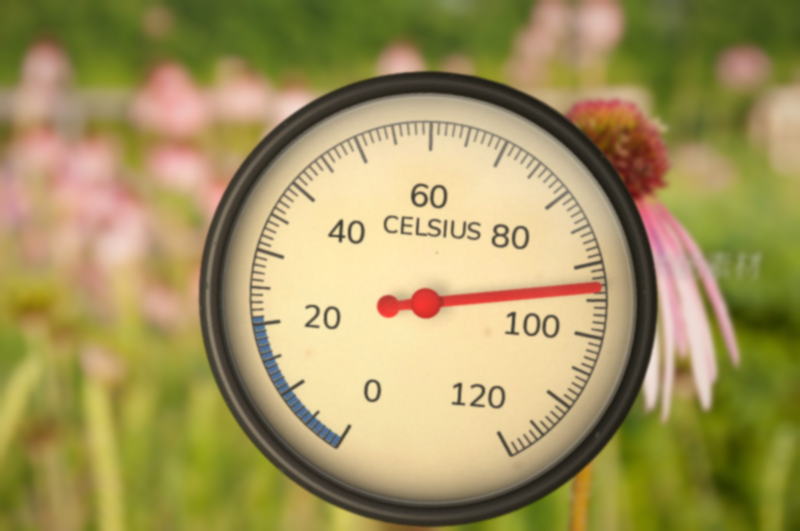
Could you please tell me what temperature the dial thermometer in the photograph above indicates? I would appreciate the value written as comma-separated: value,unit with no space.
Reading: 93,°C
